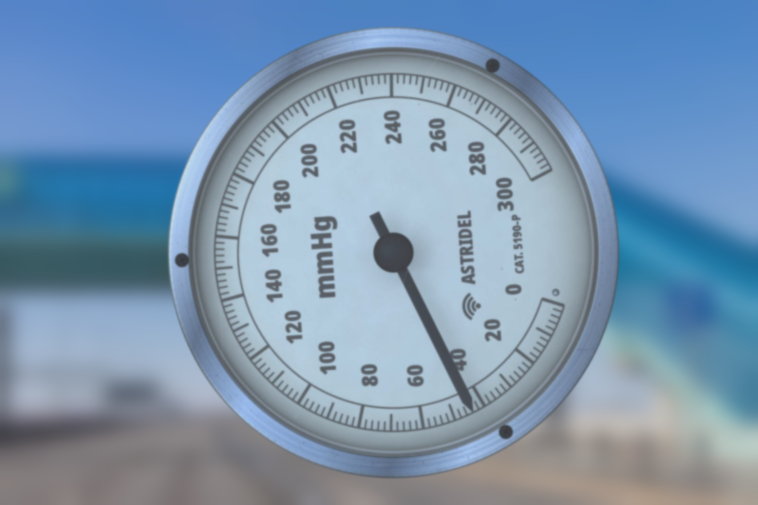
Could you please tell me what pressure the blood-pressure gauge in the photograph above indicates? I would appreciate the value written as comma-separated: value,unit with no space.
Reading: 44,mmHg
